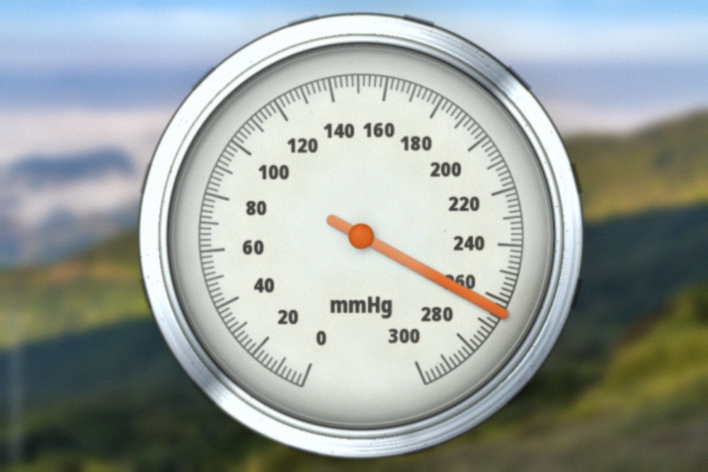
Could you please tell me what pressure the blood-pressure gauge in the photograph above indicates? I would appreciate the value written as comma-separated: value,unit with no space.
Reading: 264,mmHg
